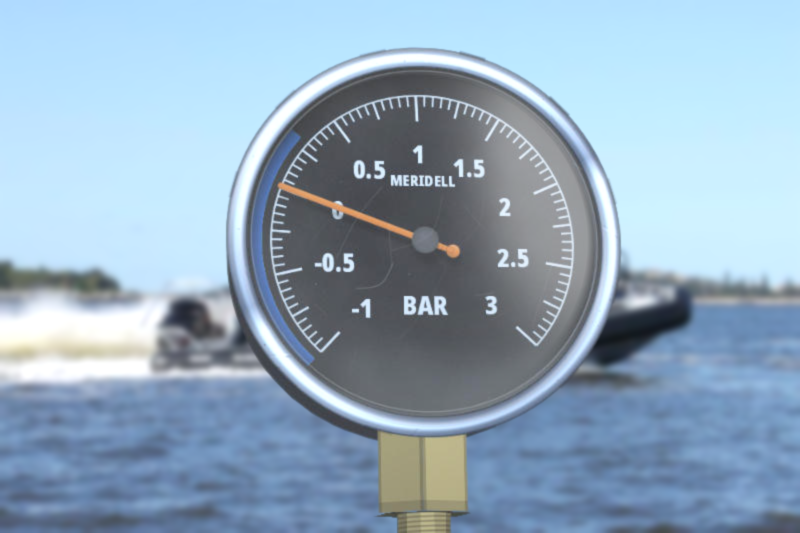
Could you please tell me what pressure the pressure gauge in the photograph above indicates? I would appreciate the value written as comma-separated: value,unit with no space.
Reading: 0,bar
